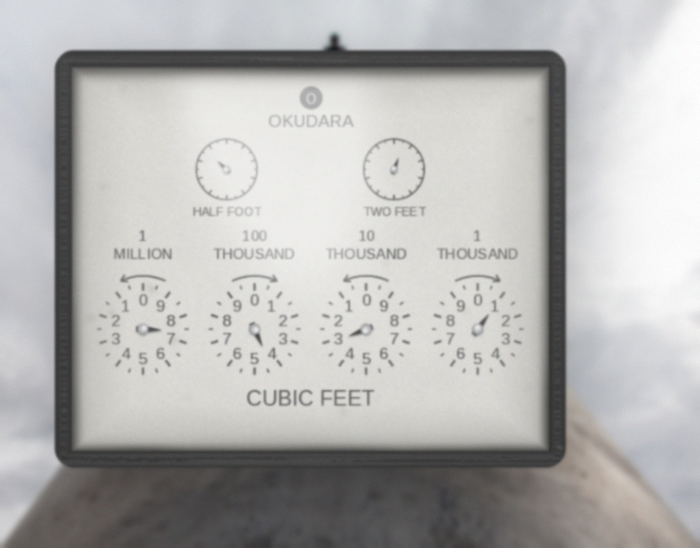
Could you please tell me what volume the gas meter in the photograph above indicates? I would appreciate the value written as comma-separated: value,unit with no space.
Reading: 743100,ft³
